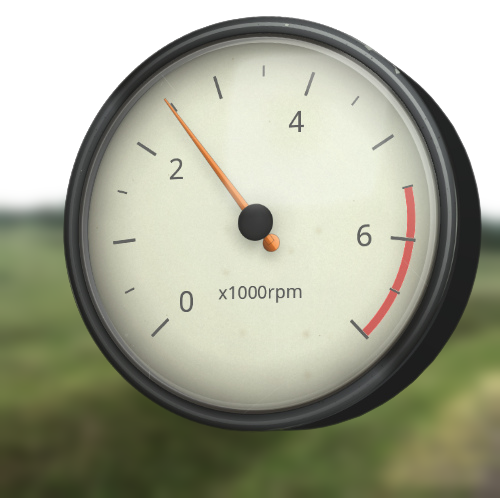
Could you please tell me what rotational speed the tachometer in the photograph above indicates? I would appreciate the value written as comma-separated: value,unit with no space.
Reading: 2500,rpm
